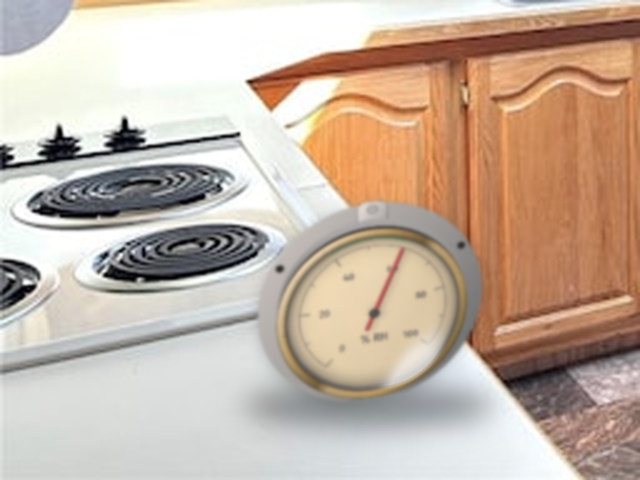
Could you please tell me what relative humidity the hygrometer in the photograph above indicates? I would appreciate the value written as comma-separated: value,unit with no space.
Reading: 60,%
